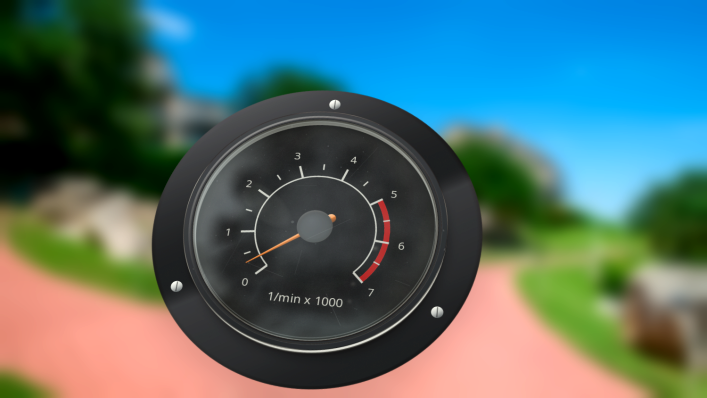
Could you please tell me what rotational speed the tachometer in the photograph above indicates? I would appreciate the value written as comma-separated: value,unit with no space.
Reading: 250,rpm
